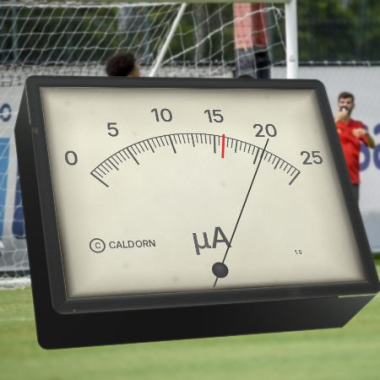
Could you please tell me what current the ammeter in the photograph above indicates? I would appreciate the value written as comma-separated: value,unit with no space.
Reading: 20.5,µA
